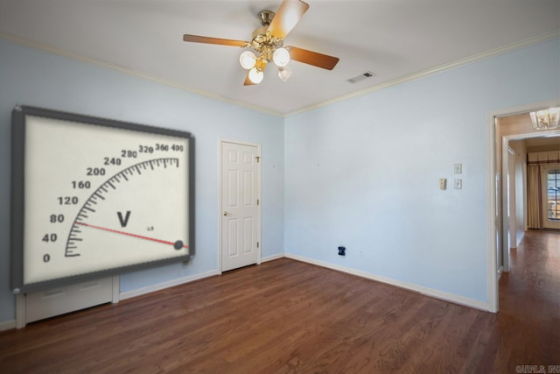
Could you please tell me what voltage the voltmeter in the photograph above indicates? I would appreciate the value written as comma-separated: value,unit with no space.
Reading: 80,V
